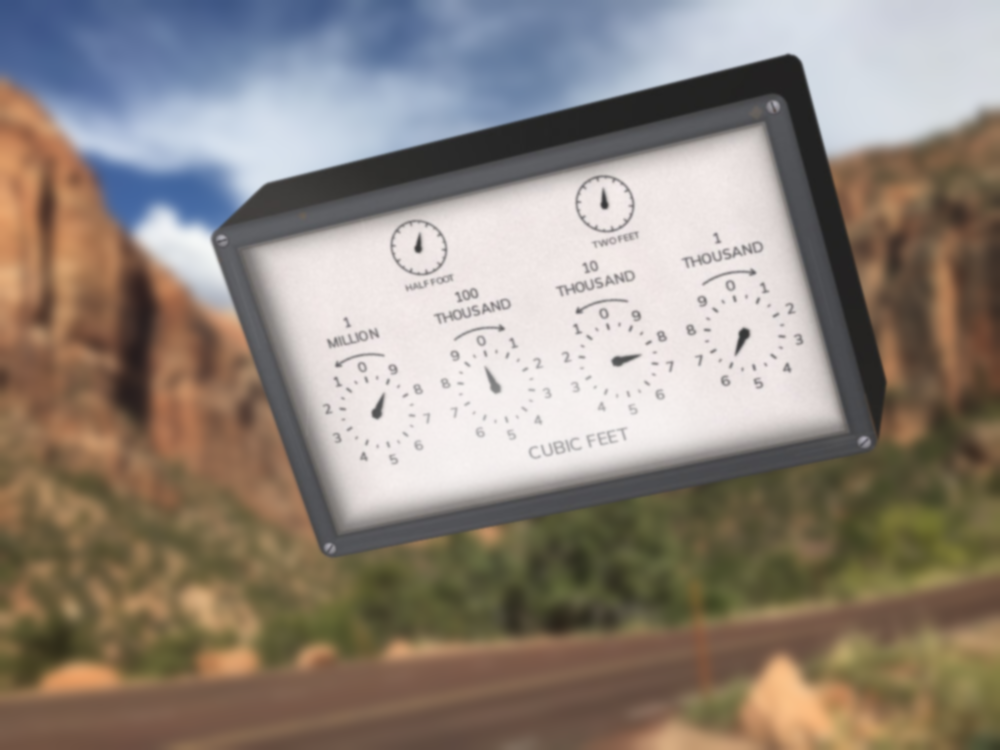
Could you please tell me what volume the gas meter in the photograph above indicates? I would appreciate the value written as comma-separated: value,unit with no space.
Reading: 897600,ft³
